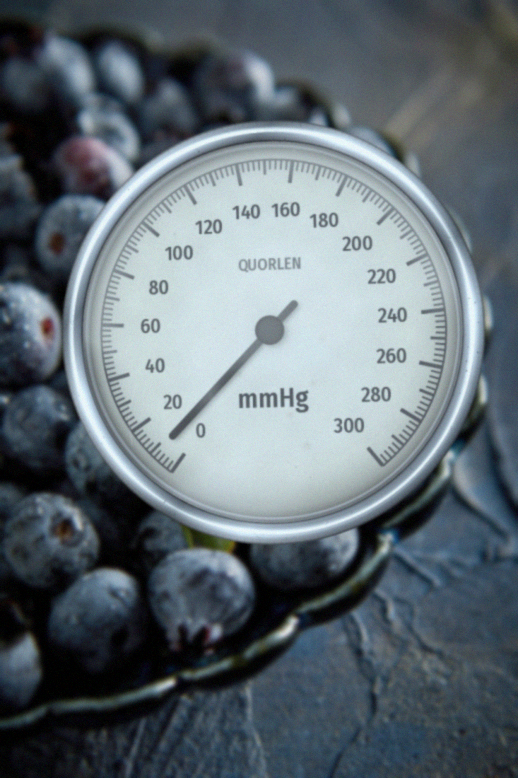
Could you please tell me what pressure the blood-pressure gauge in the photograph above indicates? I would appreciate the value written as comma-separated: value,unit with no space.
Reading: 8,mmHg
